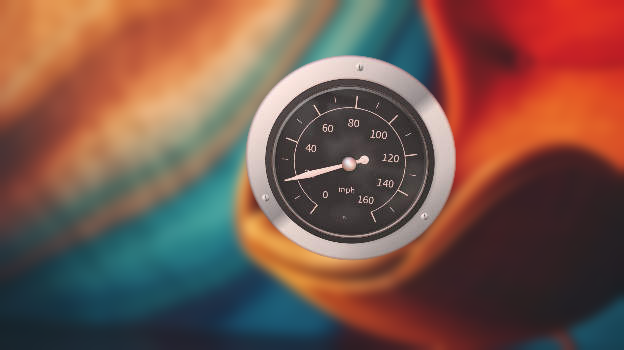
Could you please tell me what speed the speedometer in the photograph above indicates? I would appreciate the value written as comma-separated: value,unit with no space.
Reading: 20,mph
